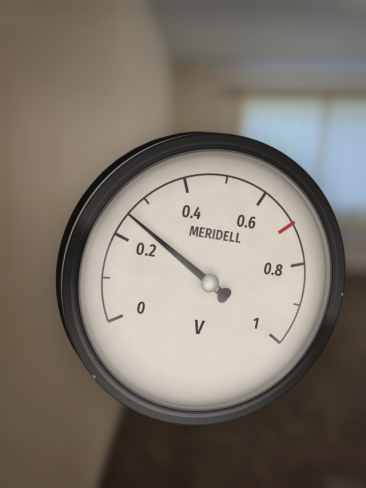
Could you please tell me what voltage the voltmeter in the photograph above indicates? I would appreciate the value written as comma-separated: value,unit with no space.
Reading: 0.25,V
